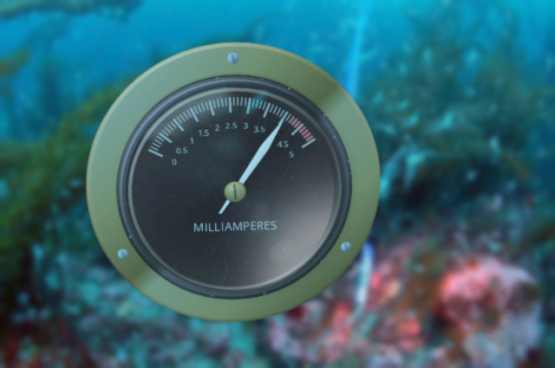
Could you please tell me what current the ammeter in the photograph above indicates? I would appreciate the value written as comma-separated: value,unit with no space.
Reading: 4,mA
